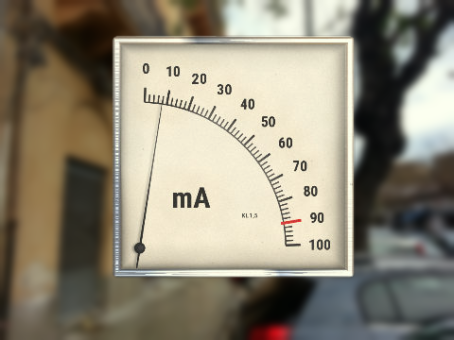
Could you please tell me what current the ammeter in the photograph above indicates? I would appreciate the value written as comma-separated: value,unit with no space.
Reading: 8,mA
